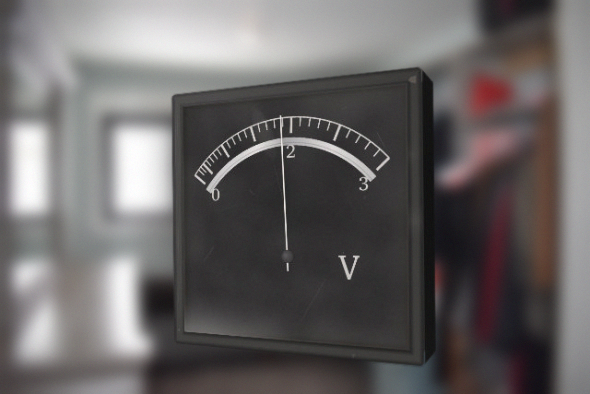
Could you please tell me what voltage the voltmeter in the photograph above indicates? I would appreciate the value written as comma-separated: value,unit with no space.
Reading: 1.9,V
